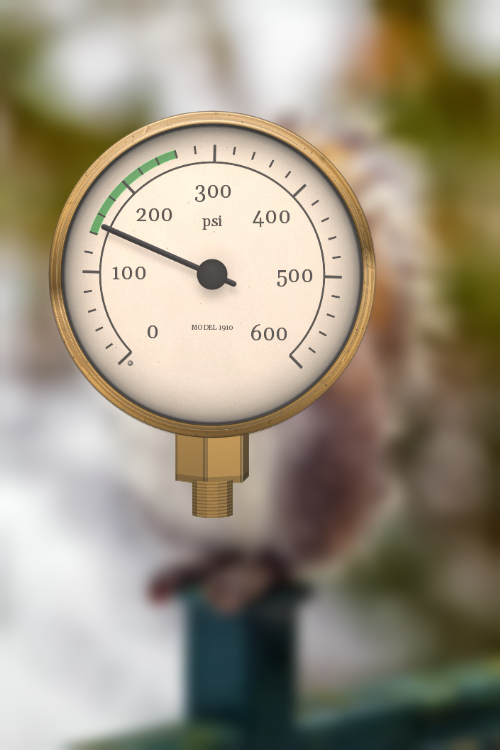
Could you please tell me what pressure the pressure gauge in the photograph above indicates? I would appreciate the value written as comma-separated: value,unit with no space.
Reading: 150,psi
